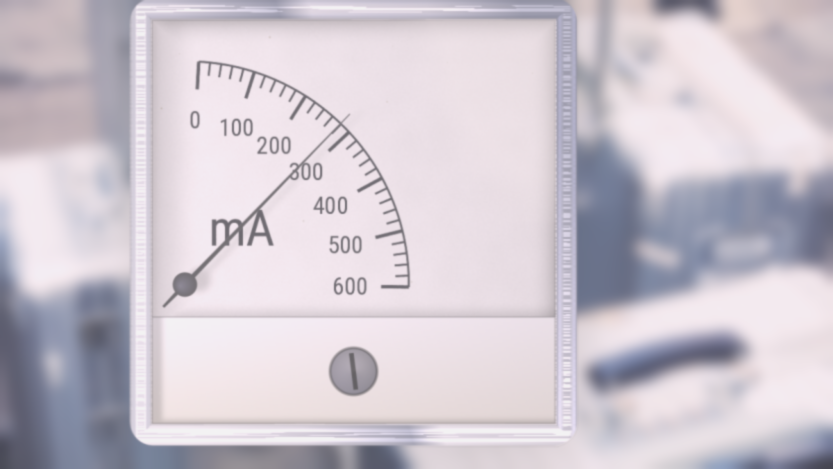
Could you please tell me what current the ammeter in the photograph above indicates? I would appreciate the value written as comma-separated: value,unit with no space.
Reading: 280,mA
